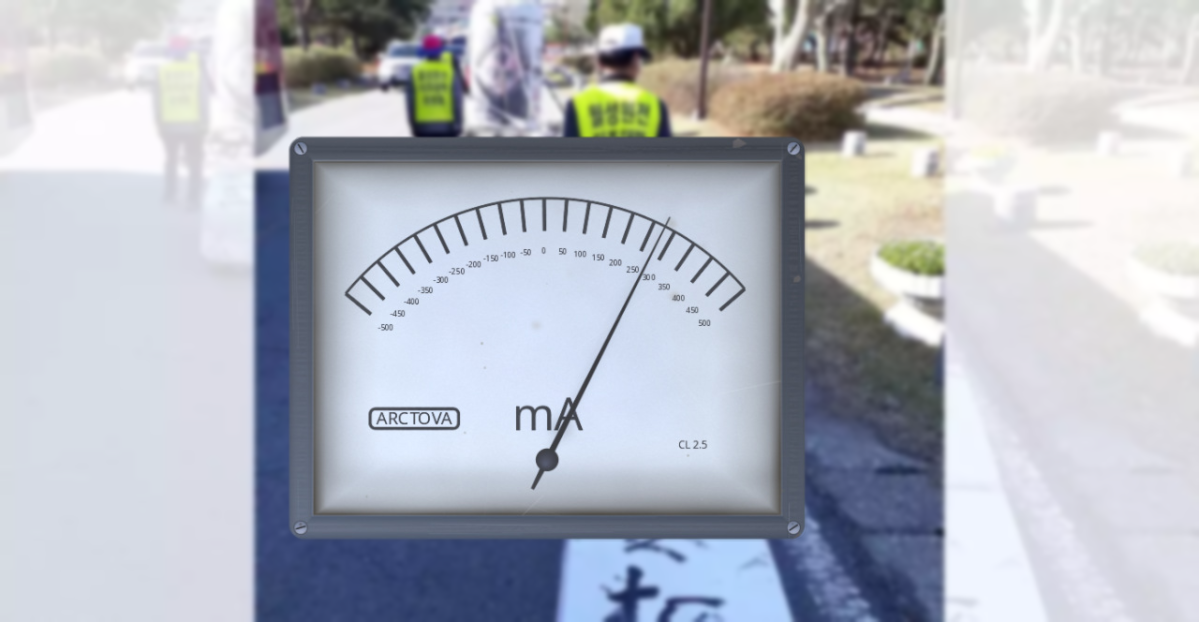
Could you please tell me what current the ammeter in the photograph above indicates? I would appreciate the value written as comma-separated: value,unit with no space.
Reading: 275,mA
